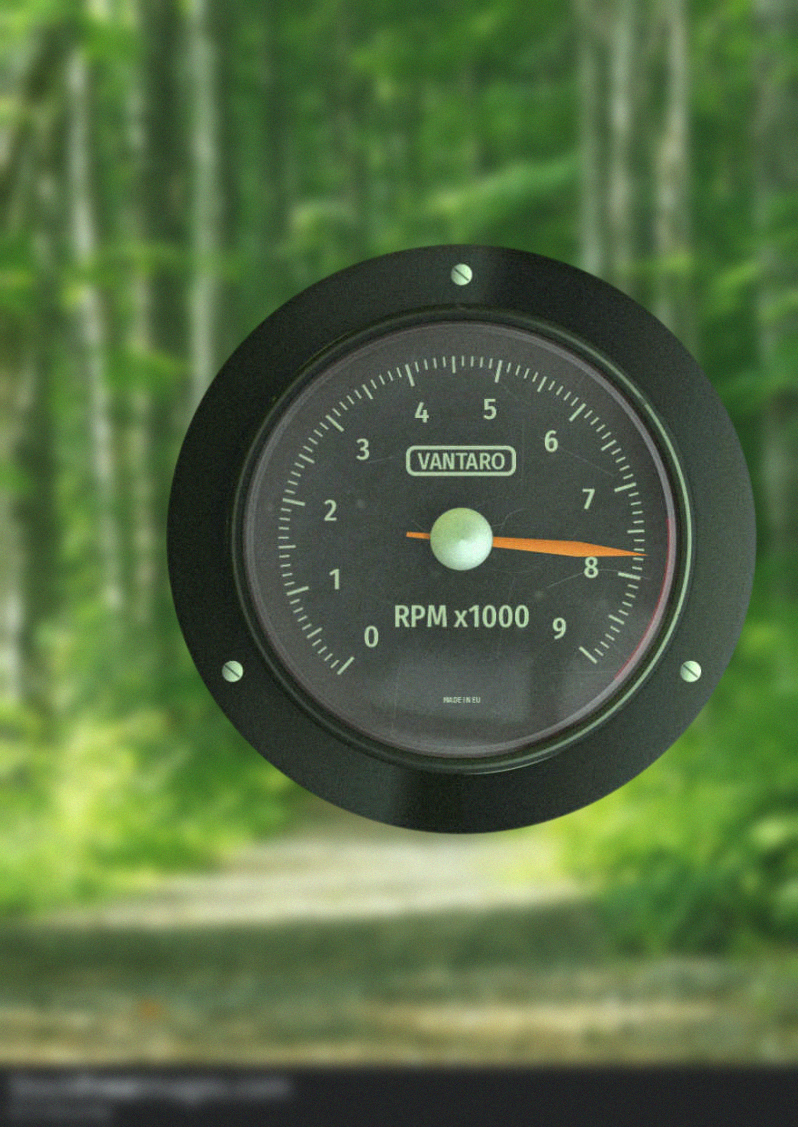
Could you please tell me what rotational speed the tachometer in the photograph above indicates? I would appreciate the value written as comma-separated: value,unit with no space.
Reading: 7750,rpm
